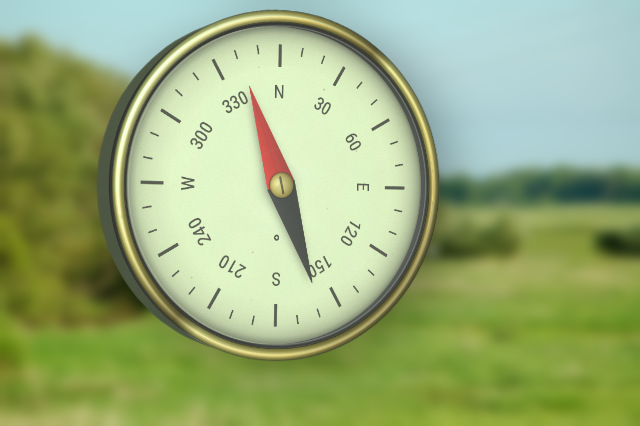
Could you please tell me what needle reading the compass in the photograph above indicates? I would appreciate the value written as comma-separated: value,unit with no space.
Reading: 340,°
